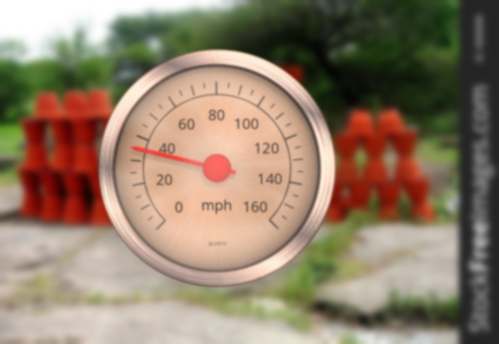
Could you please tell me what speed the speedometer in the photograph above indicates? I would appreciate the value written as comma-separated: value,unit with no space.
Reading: 35,mph
